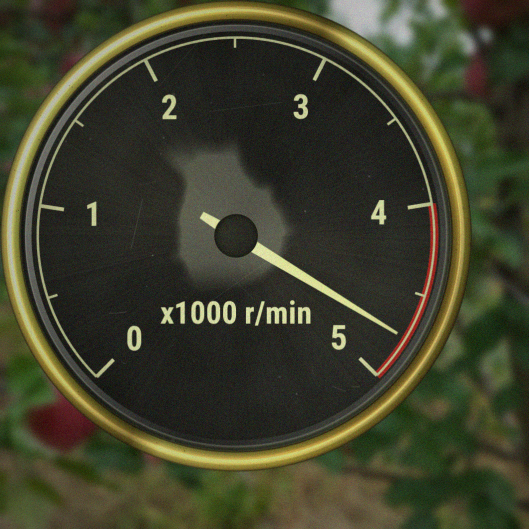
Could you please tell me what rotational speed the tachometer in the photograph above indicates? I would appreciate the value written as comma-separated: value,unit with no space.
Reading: 4750,rpm
